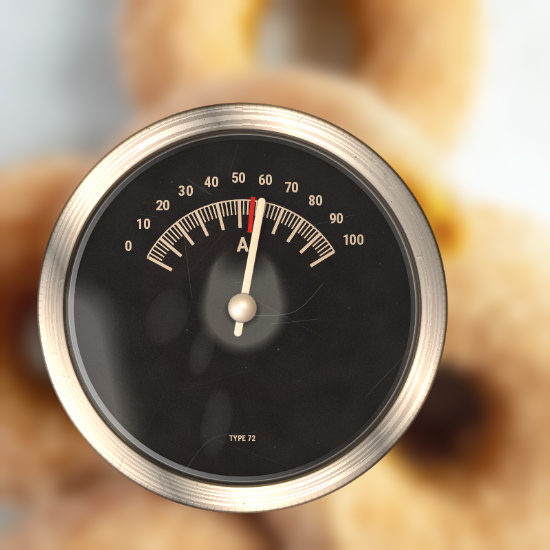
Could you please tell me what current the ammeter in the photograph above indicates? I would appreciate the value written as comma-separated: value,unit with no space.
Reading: 60,A
